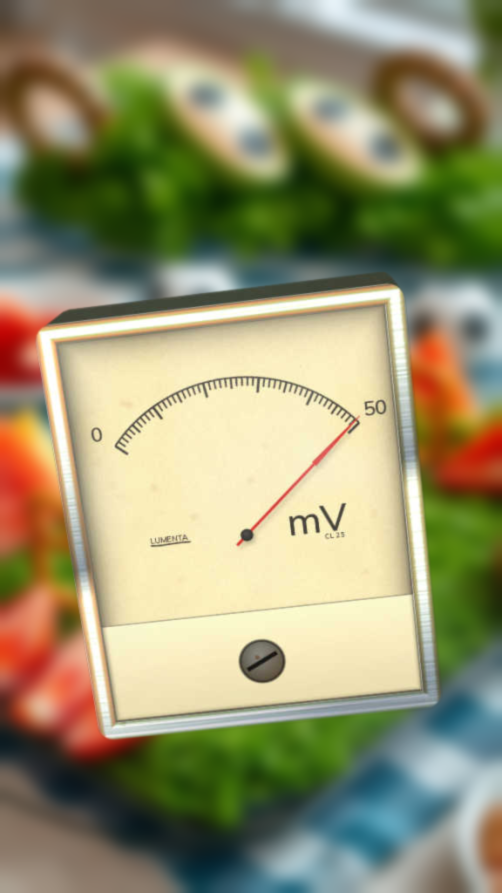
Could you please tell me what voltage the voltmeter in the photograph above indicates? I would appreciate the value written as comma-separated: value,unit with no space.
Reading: 49,mV
